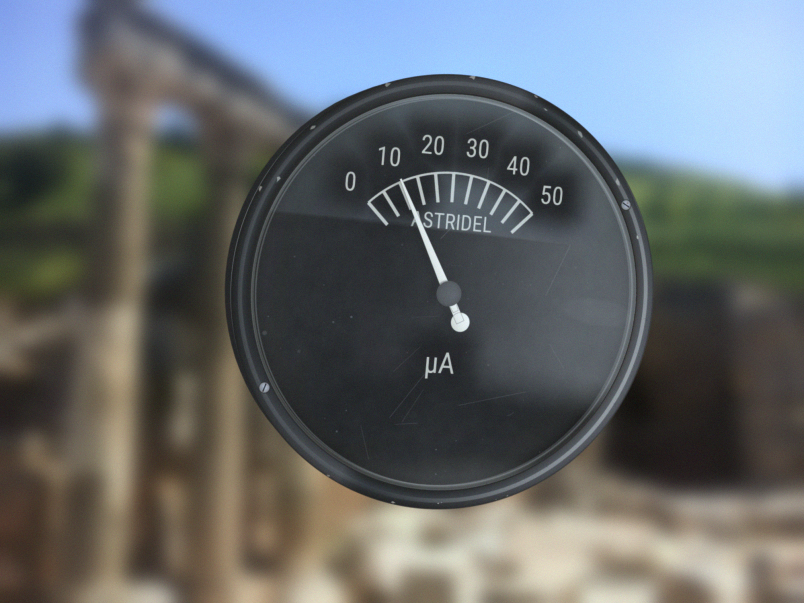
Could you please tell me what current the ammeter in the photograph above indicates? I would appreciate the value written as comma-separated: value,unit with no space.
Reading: 10,µA
